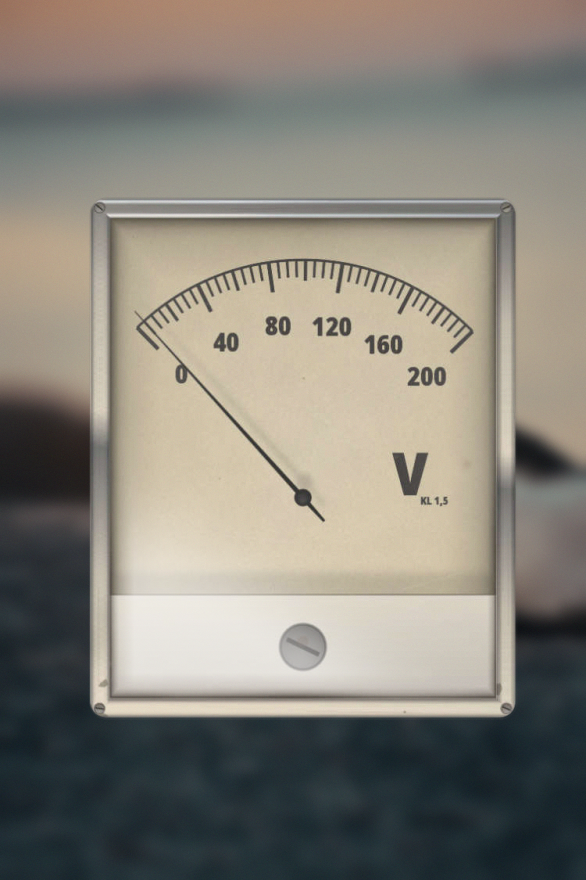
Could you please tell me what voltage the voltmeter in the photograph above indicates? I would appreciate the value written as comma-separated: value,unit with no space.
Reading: 5,V
